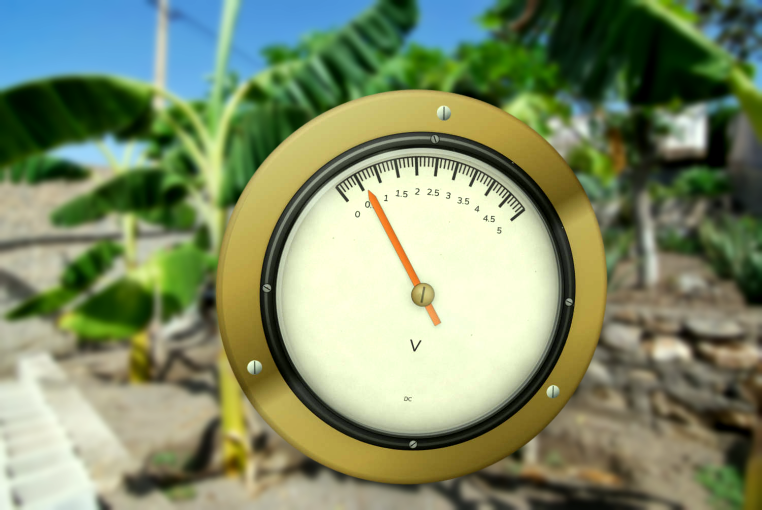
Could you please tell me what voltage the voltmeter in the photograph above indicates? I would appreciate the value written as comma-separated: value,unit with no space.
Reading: 0.6,V
